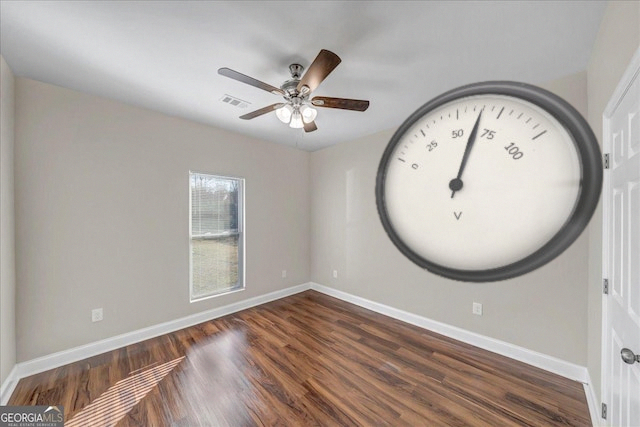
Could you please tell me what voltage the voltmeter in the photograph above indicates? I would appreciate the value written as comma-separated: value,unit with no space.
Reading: 65,V
